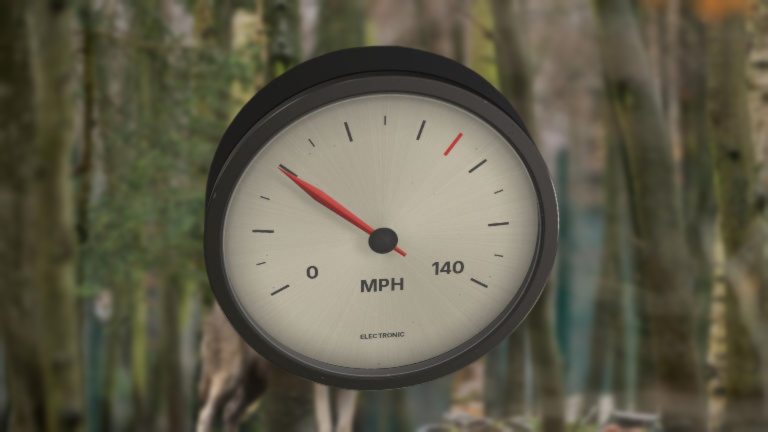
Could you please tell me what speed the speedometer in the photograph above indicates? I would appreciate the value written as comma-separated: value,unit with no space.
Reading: 40,mph
